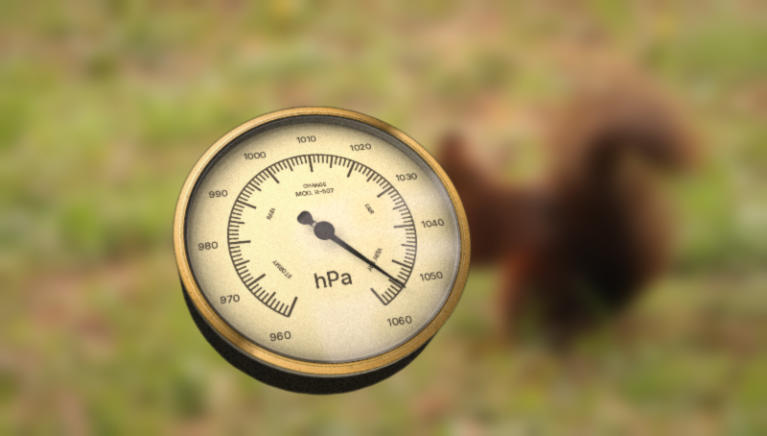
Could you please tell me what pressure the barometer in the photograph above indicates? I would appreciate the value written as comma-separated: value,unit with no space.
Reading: 1055,hPa
